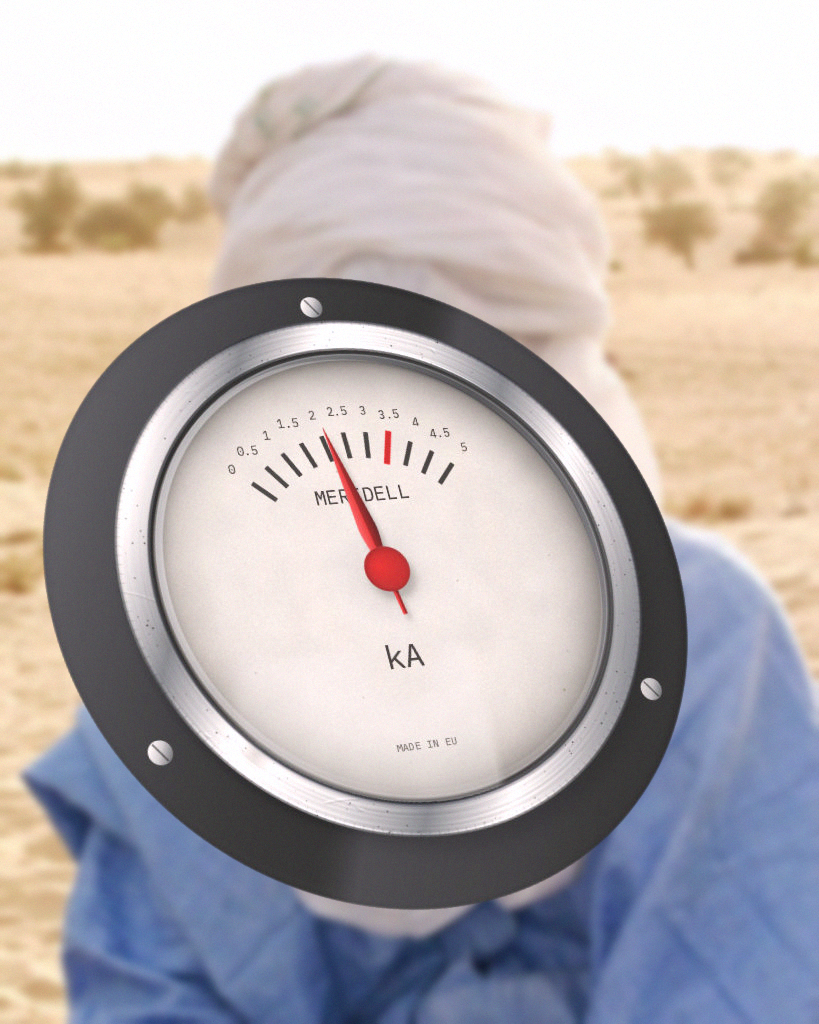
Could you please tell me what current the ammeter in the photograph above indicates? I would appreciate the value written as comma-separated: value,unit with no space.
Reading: 2,kA
